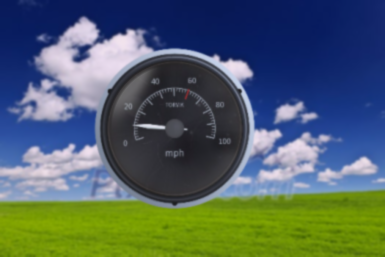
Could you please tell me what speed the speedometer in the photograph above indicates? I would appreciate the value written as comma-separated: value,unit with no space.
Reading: 10,mph
